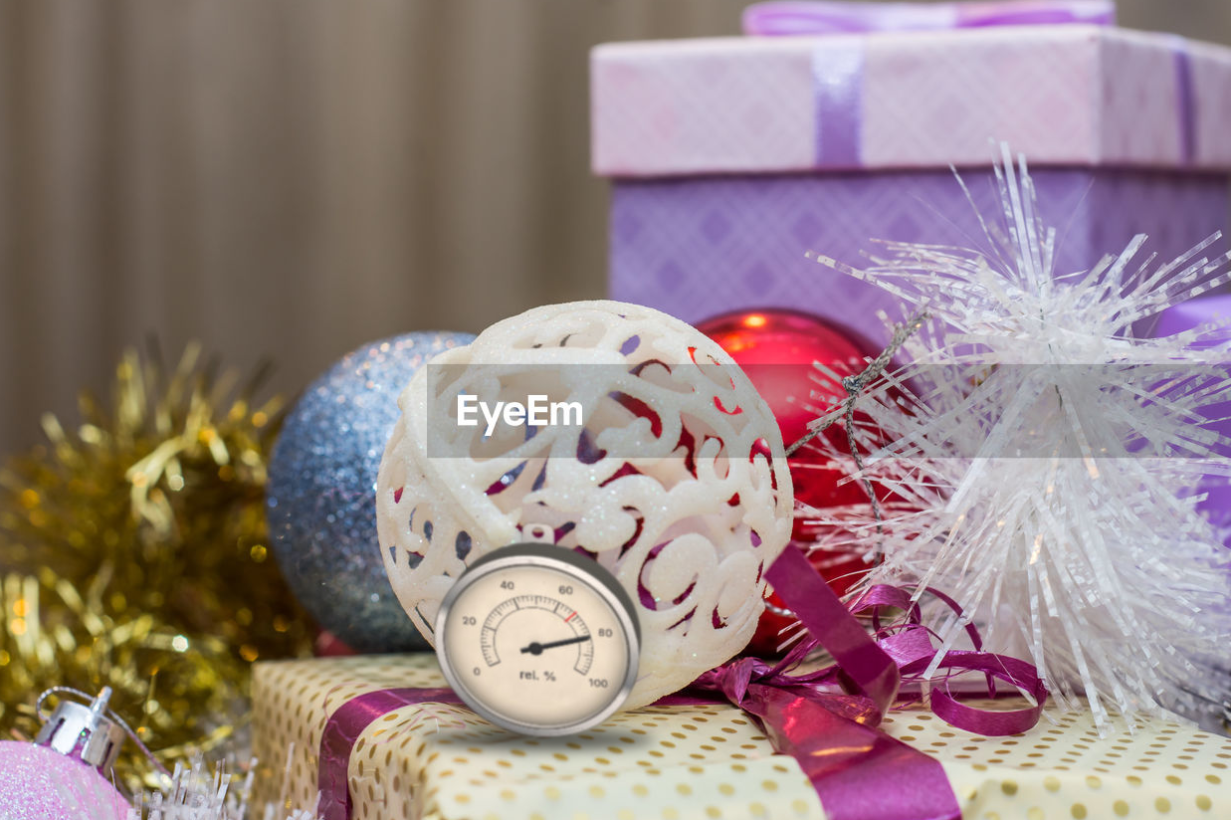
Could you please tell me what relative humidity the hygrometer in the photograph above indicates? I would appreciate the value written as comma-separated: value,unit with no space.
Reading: 80,%
